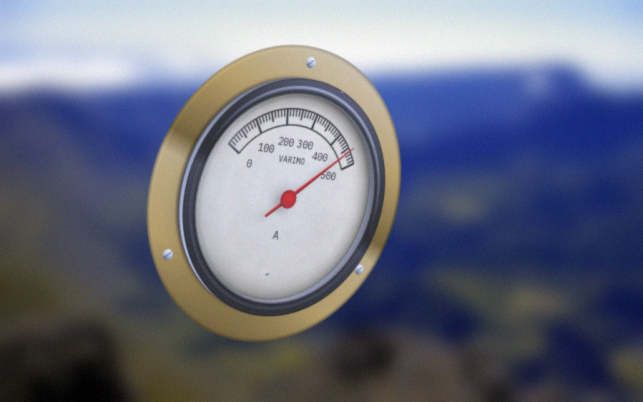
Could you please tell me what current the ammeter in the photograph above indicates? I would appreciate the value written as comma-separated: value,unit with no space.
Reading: 450,A
